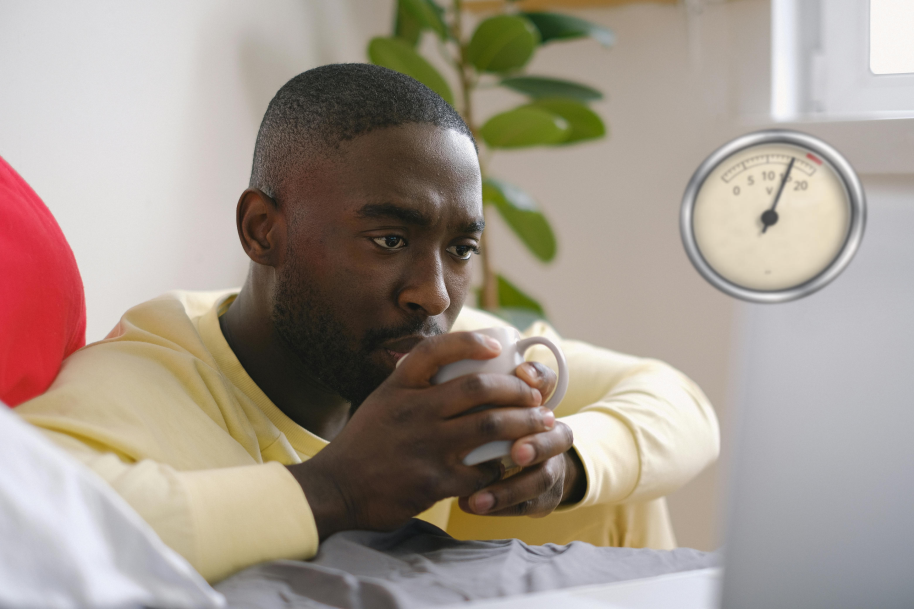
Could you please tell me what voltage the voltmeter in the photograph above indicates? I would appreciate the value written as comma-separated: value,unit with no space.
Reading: 15,V
